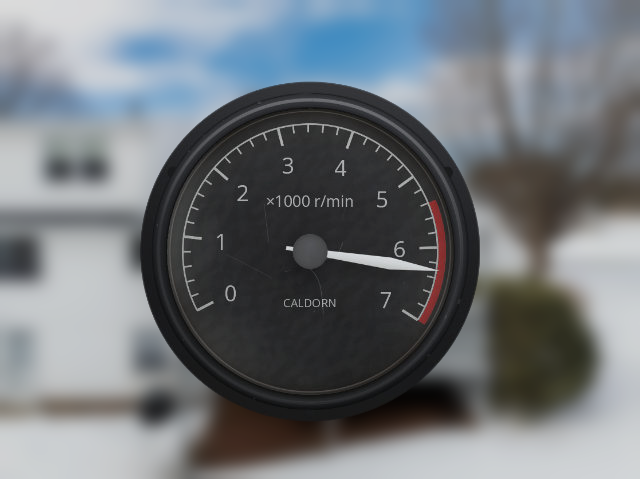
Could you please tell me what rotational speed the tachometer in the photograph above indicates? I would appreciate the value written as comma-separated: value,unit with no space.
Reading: 6300,rpm
